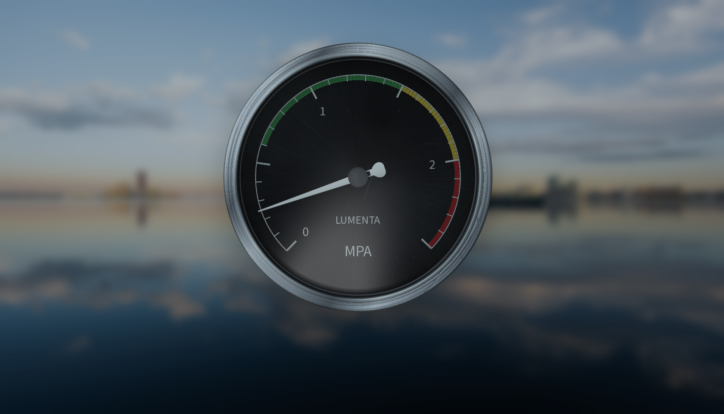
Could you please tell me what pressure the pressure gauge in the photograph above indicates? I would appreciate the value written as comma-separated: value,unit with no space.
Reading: 0.25,MPa
